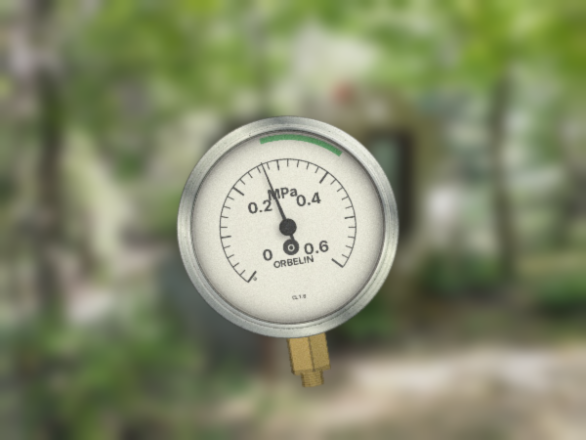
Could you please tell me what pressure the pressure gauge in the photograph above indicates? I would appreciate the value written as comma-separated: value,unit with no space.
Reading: 0.27,MPa
